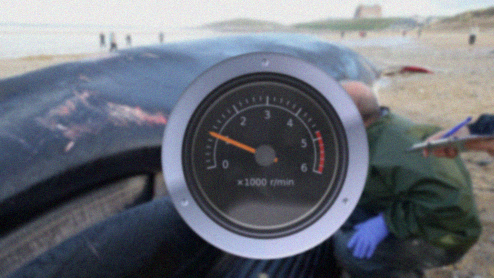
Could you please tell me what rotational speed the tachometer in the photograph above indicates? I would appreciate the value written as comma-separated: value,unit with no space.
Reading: 1000,rpm
